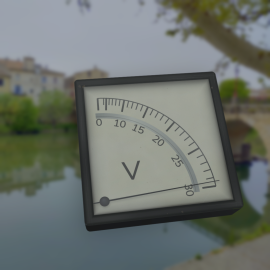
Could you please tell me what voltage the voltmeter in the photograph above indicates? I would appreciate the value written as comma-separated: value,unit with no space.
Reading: 29.5,V
